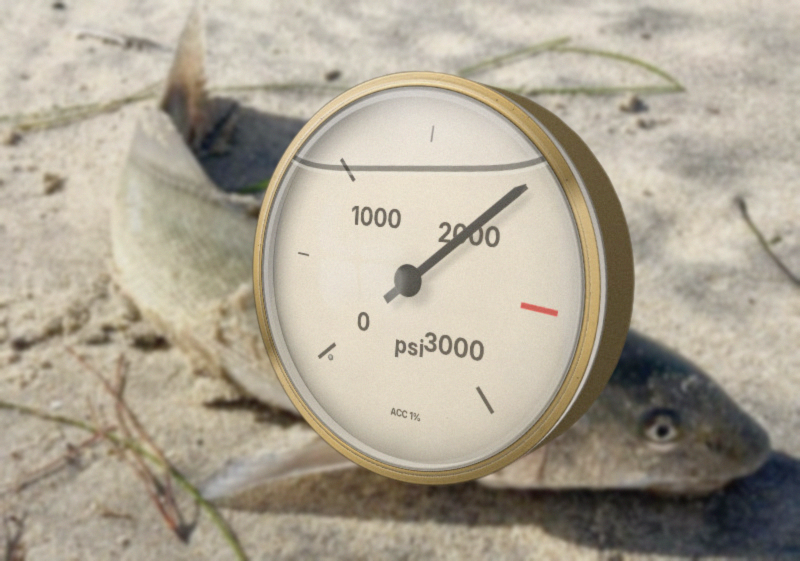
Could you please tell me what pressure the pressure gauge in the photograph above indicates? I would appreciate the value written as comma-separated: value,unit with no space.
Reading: 2000,psi
